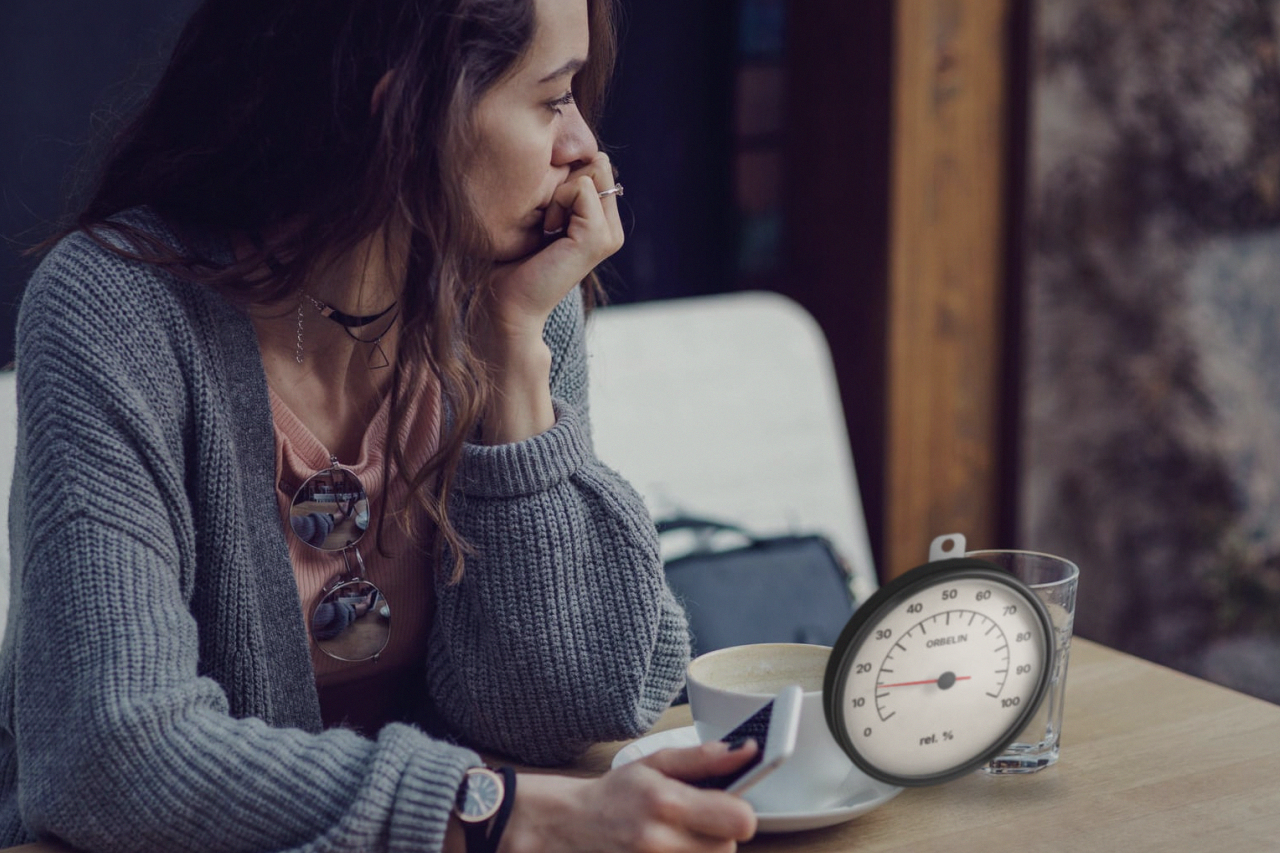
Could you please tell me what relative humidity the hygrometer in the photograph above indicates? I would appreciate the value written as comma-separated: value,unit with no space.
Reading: 15,%
